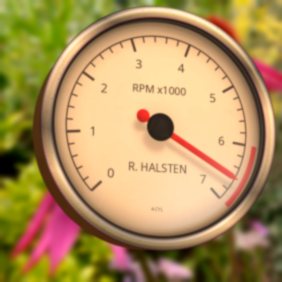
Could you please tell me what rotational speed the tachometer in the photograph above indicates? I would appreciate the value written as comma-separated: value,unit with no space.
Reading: 6600,rpm
